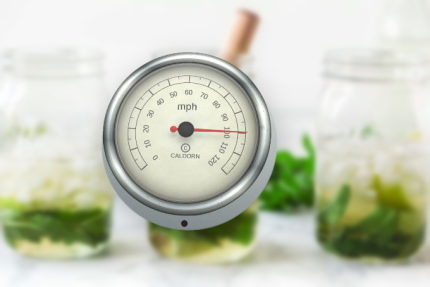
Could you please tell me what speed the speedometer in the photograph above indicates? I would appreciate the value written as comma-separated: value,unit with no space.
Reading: 100,mph
